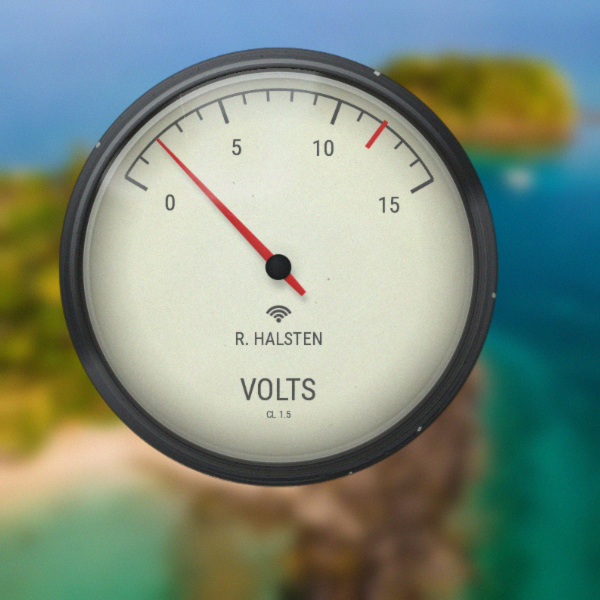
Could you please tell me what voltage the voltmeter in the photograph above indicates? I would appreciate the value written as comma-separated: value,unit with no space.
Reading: 2,V
